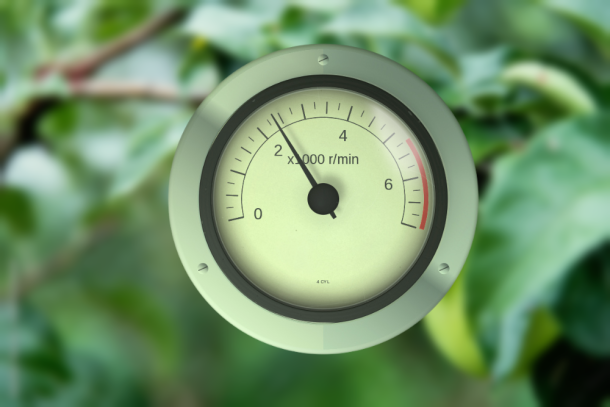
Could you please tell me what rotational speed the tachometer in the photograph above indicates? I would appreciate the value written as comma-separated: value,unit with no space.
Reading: 2375,rpm
